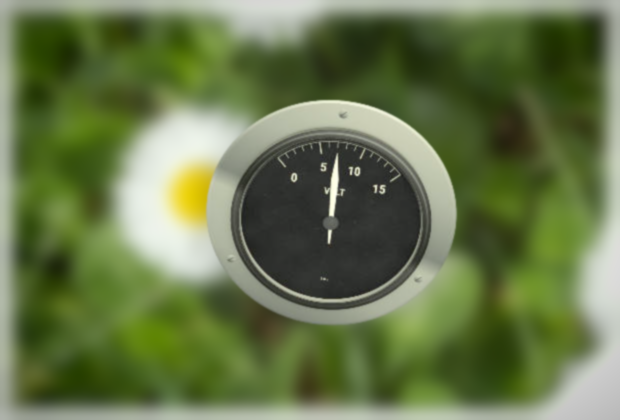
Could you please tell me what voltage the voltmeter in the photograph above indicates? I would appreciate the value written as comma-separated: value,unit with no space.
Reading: 7,V
